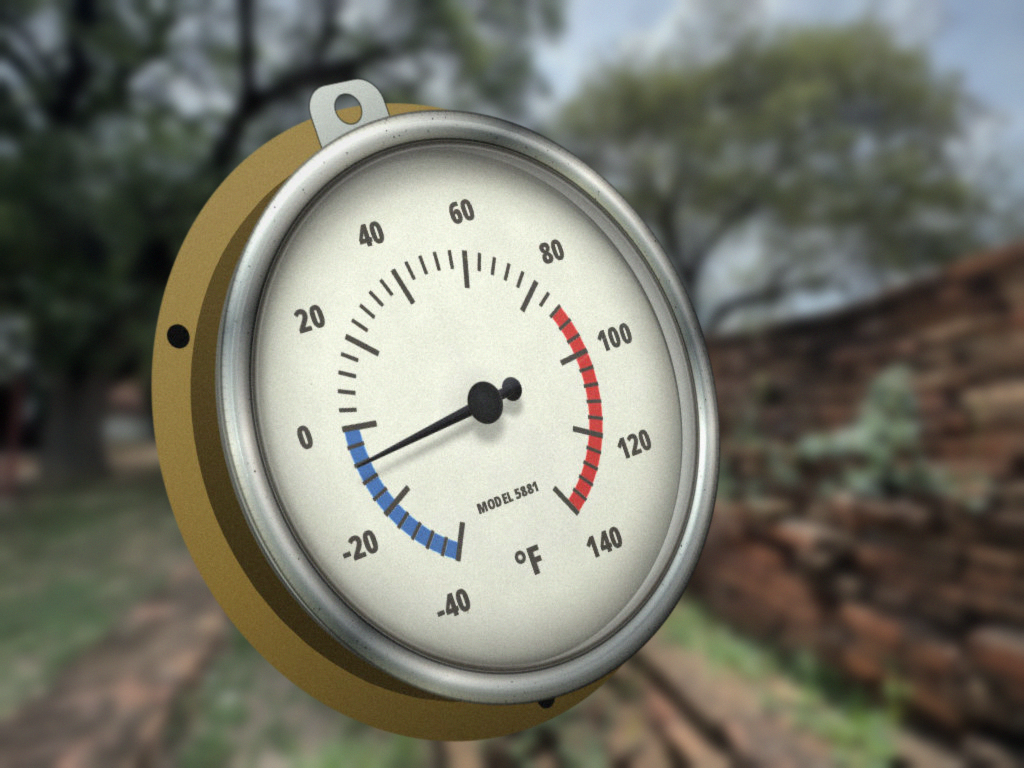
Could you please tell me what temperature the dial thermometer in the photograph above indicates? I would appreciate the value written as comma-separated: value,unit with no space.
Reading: -8,°F
